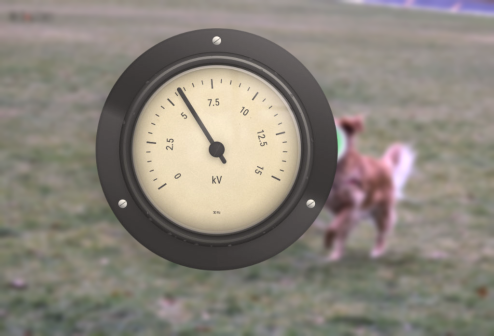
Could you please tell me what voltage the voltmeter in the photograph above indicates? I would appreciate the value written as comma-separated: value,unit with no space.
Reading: 5.75,kV
